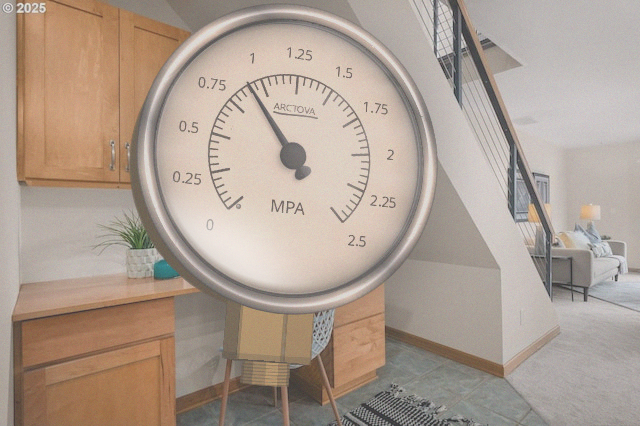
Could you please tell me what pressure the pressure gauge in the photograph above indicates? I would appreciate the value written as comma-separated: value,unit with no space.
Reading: 0.9,MPa
